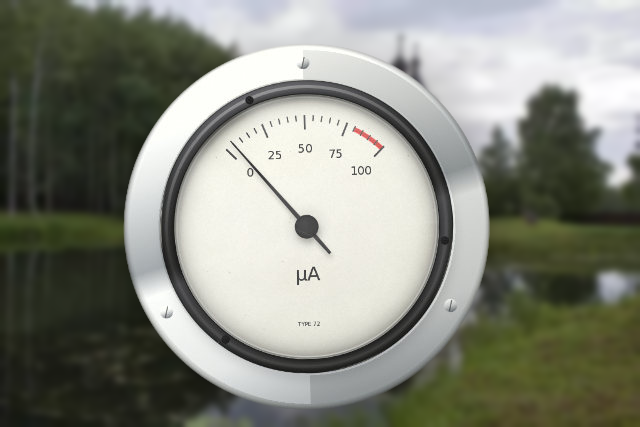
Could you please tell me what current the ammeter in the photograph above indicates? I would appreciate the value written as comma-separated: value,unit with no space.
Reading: 5,µA
